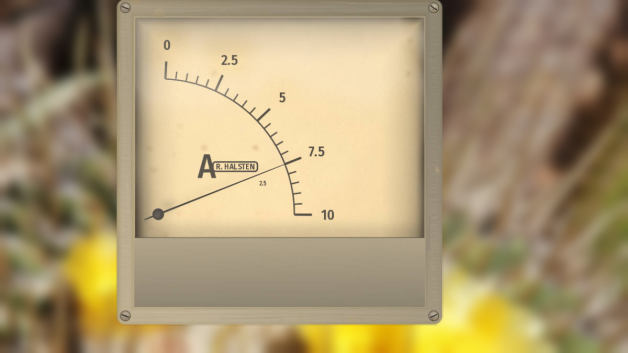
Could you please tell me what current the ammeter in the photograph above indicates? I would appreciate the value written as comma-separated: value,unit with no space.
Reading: 7.5,A
